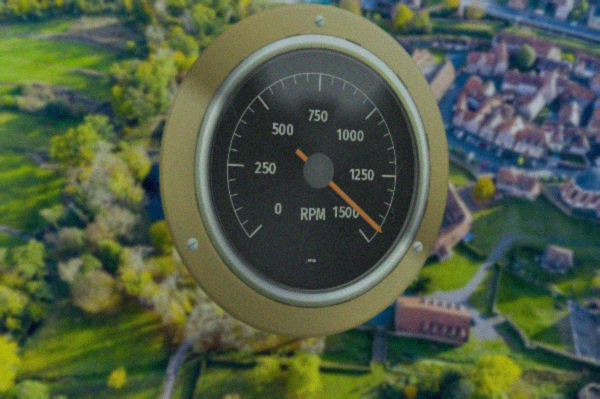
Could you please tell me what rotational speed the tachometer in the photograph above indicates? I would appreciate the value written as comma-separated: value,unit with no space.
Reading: 1450,rpm
